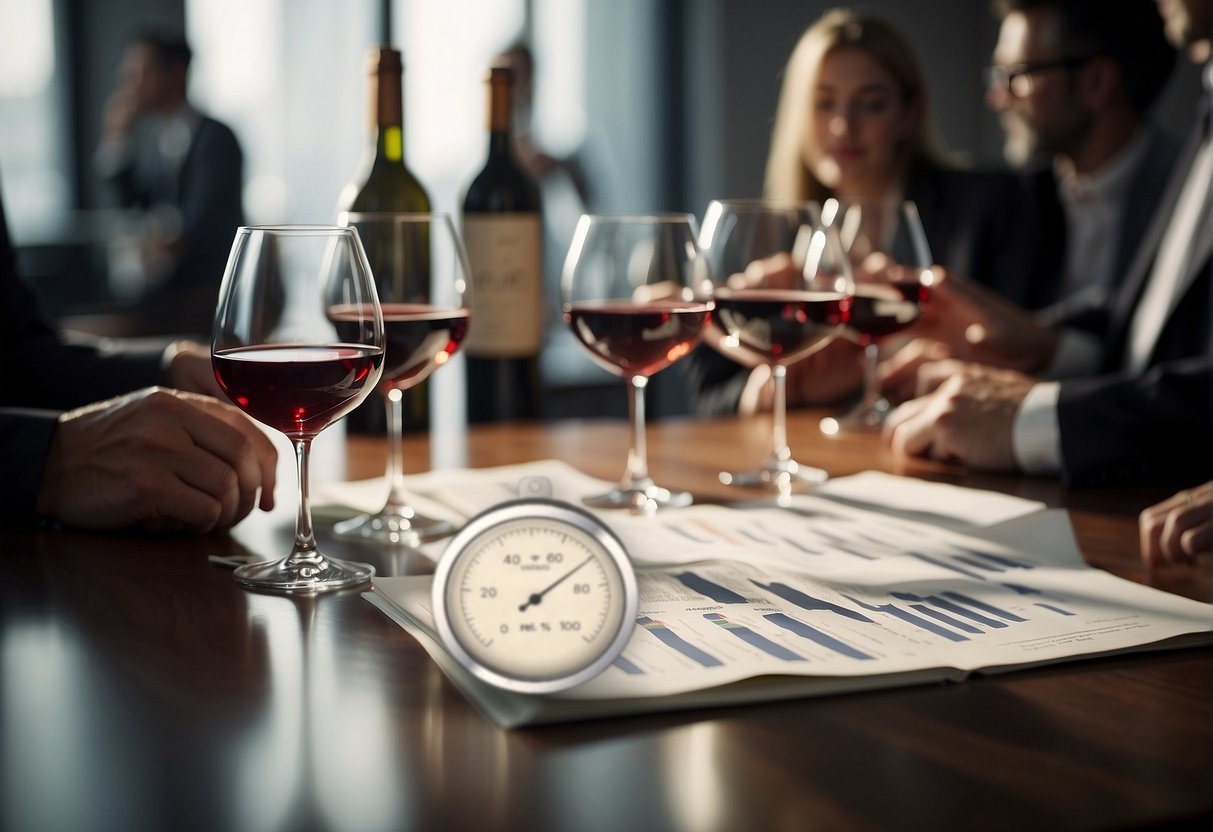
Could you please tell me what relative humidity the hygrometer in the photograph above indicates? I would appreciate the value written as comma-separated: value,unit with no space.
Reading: 70,%
